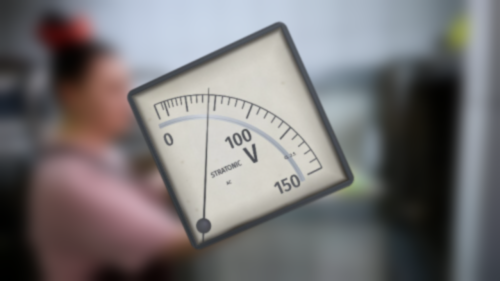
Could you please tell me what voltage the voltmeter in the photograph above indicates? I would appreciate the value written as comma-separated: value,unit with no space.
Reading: 70,V
